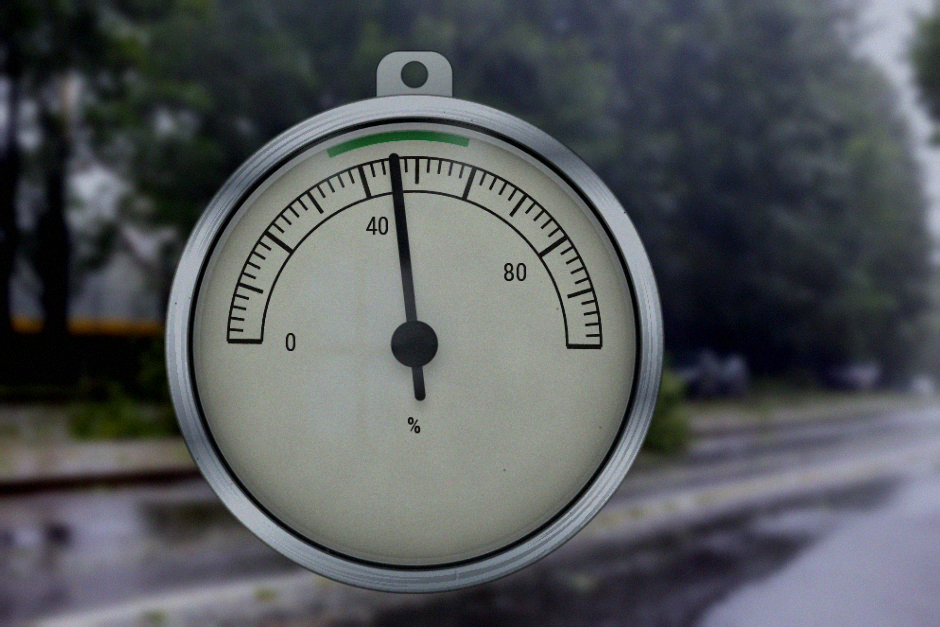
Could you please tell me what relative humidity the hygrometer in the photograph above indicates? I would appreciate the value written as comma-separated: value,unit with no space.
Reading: 46,%
